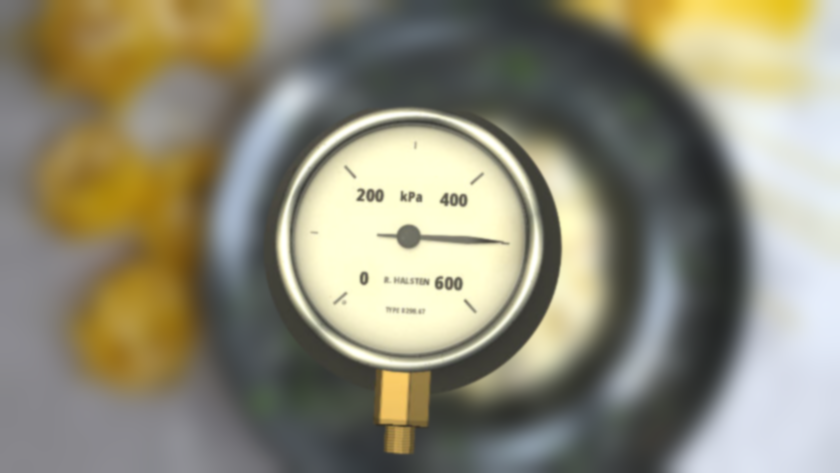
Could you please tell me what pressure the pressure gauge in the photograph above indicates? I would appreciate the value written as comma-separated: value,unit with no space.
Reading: 500,kPa
